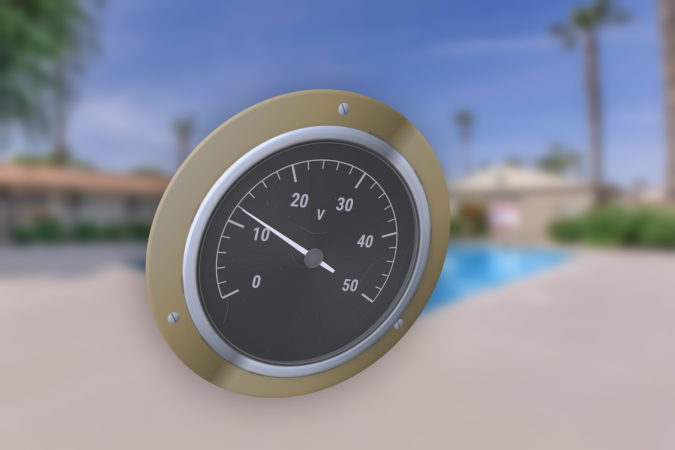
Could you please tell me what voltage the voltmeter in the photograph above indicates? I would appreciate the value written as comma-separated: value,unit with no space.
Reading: 12,V
